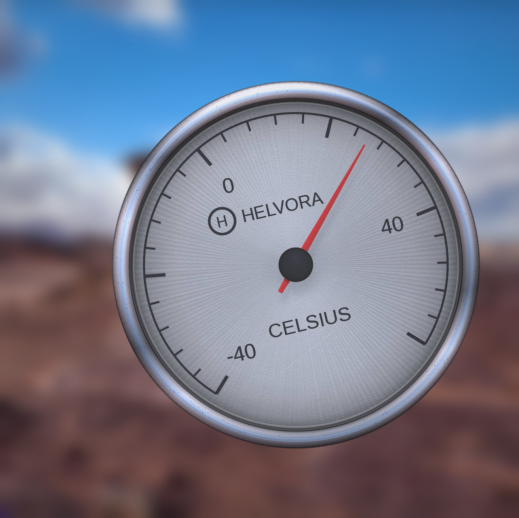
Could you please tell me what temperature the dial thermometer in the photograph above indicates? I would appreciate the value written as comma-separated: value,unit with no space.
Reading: 26,°C
